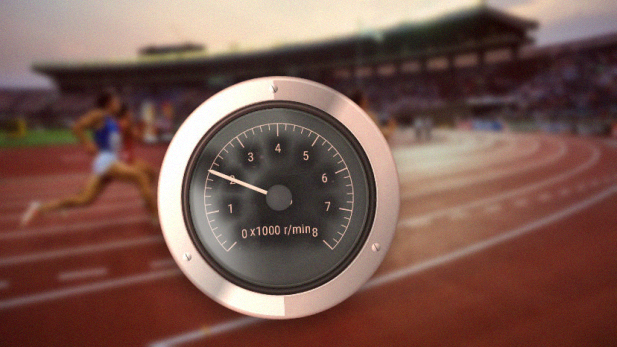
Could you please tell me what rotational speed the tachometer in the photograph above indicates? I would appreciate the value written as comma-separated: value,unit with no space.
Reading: 2000,rpm
